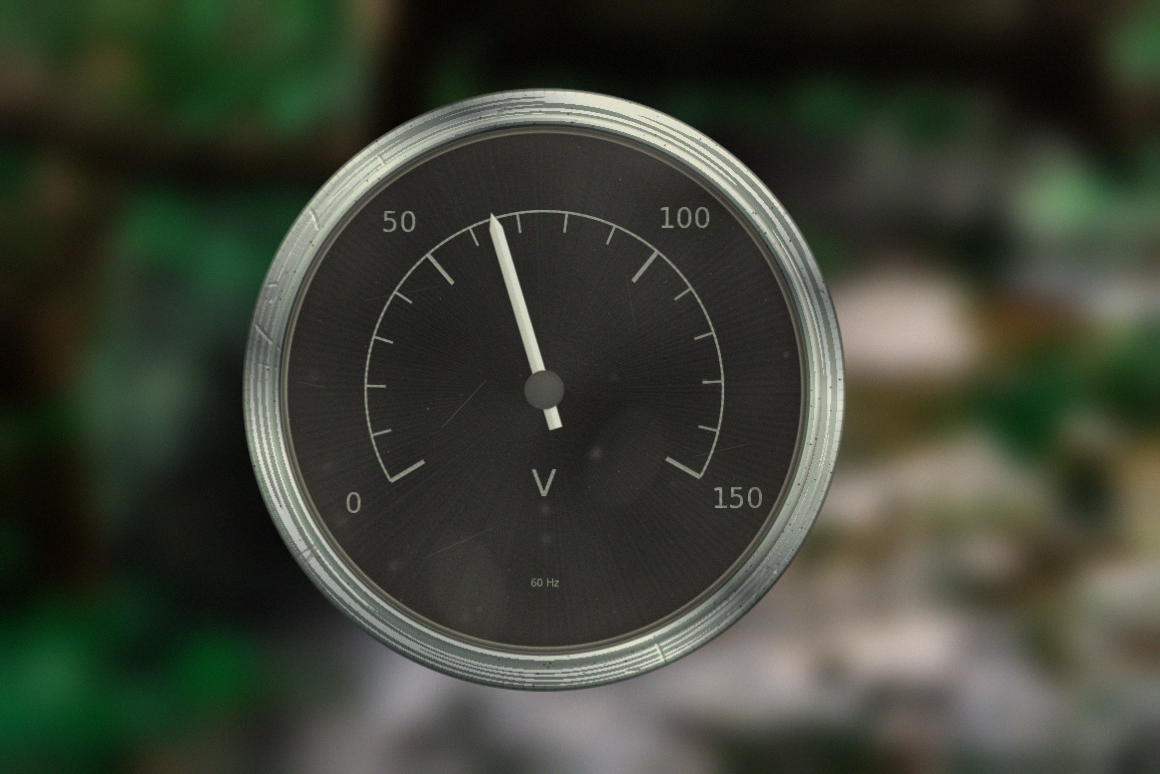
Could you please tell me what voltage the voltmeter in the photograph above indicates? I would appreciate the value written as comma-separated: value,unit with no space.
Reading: 65,V
